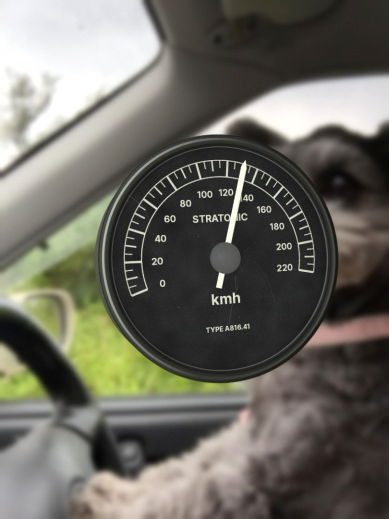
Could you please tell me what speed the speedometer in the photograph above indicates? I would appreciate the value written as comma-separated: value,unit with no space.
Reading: 130,km/h
